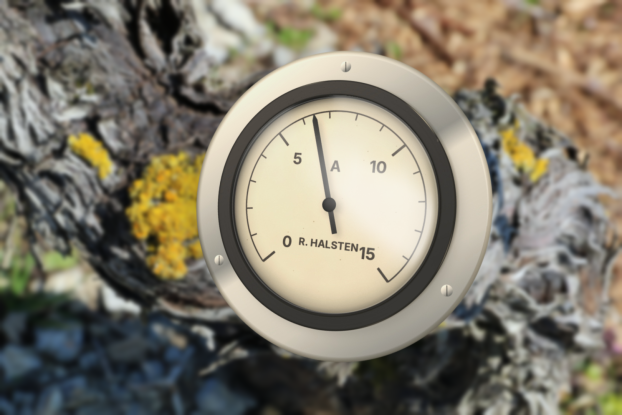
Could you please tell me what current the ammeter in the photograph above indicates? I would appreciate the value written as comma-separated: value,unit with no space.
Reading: 6.5,A
